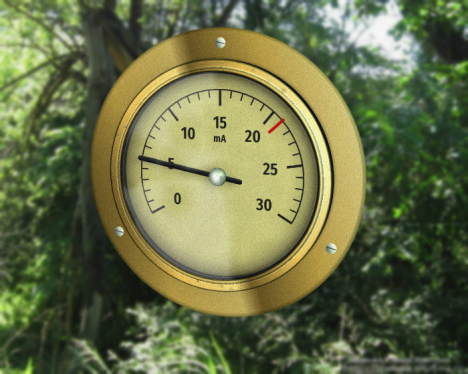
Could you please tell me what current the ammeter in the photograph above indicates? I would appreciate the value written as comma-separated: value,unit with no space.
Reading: 5,mA
